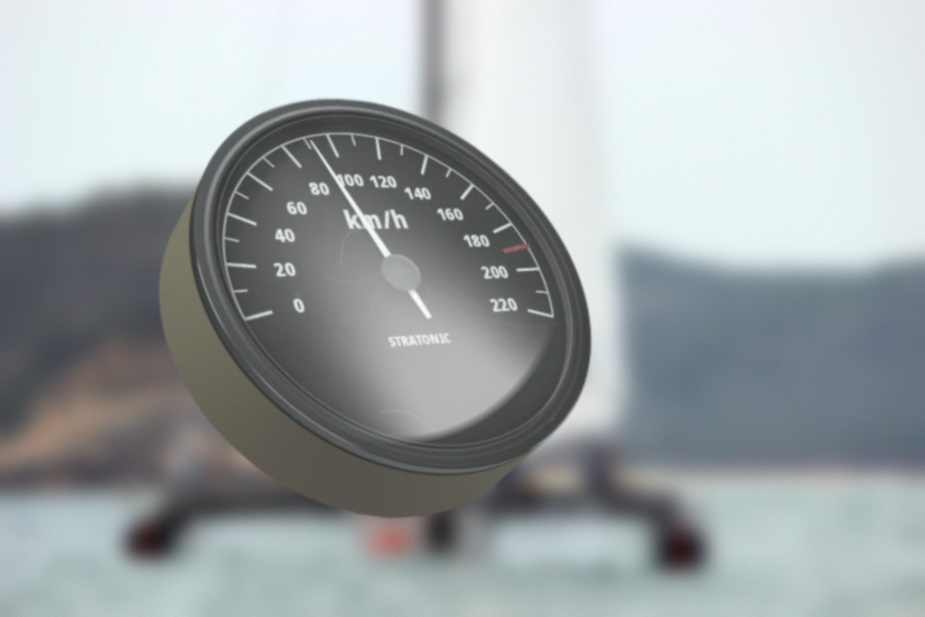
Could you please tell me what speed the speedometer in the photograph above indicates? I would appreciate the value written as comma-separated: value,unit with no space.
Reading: 90,km/h
